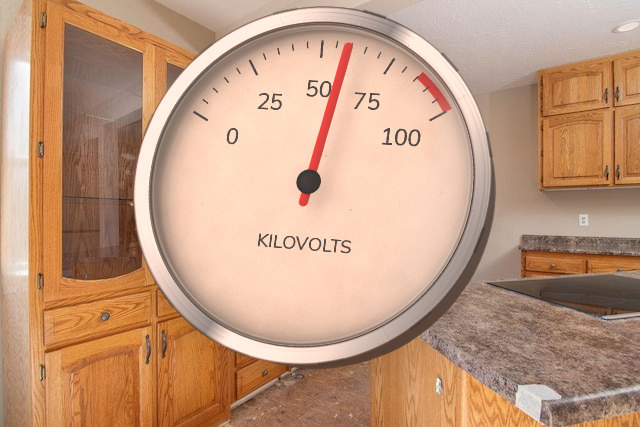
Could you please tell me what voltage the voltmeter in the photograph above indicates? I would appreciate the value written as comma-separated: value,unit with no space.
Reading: 60,kV
